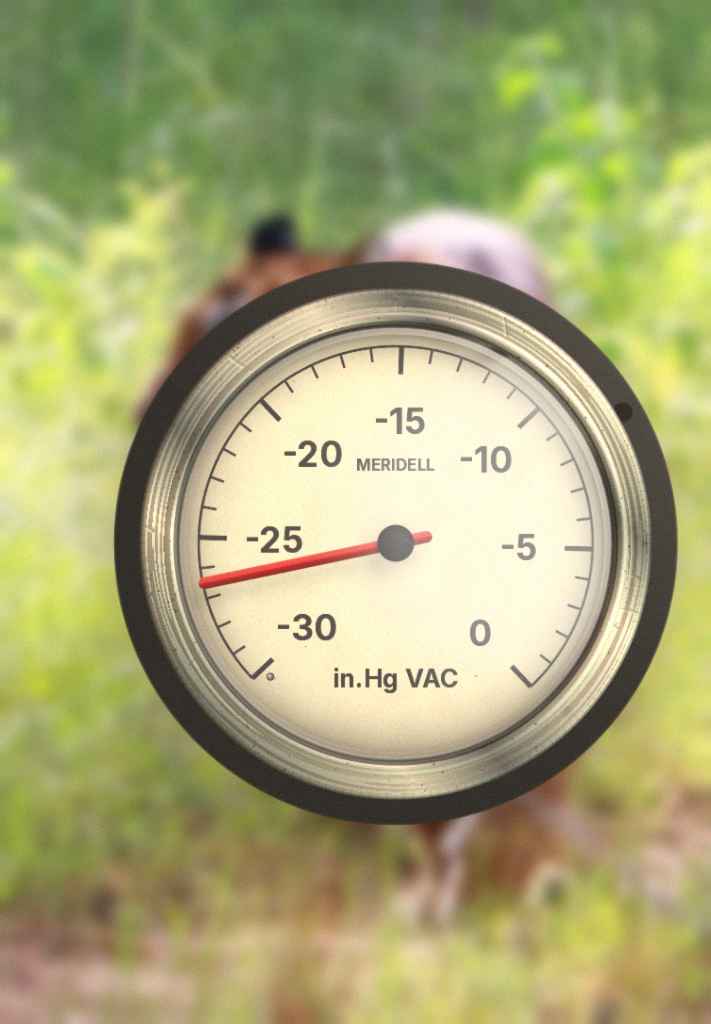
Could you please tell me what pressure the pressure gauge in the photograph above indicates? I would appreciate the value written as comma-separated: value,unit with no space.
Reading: -26.5,inHg
